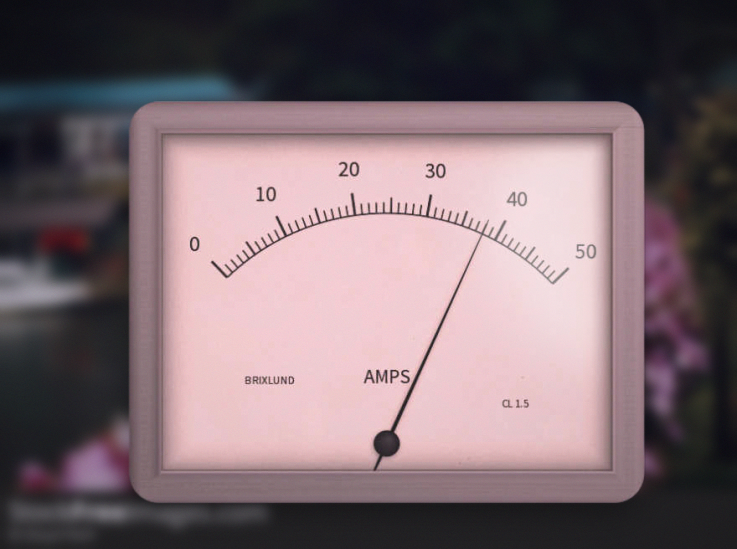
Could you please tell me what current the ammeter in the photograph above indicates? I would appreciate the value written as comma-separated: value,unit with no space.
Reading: 38,A
